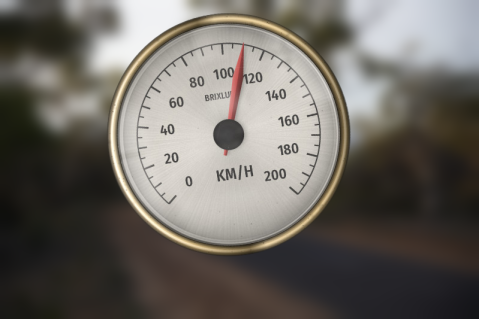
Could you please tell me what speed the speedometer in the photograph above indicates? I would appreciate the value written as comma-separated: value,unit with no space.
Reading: 110,km/h
